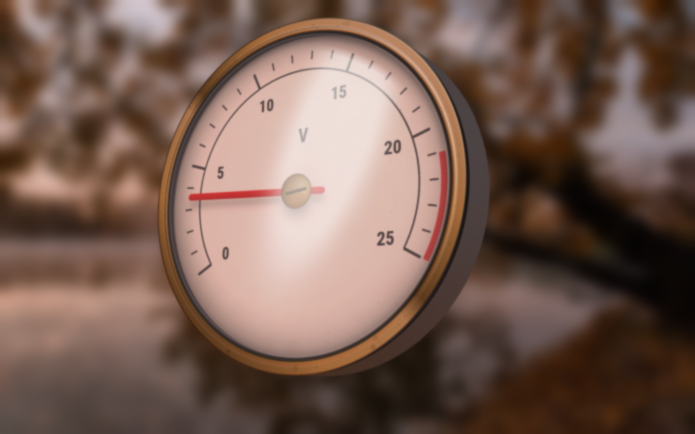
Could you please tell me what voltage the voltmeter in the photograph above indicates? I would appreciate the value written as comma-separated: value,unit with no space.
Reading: 3.5,V
